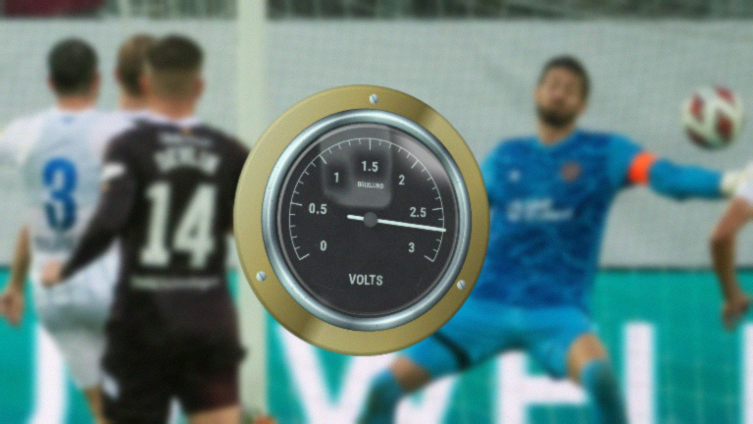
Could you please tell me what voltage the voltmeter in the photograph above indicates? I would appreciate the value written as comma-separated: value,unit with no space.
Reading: 2.7,V
